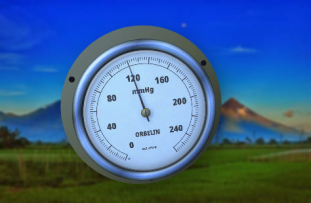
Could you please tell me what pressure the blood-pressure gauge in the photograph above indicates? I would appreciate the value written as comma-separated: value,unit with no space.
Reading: 120,mmHg
